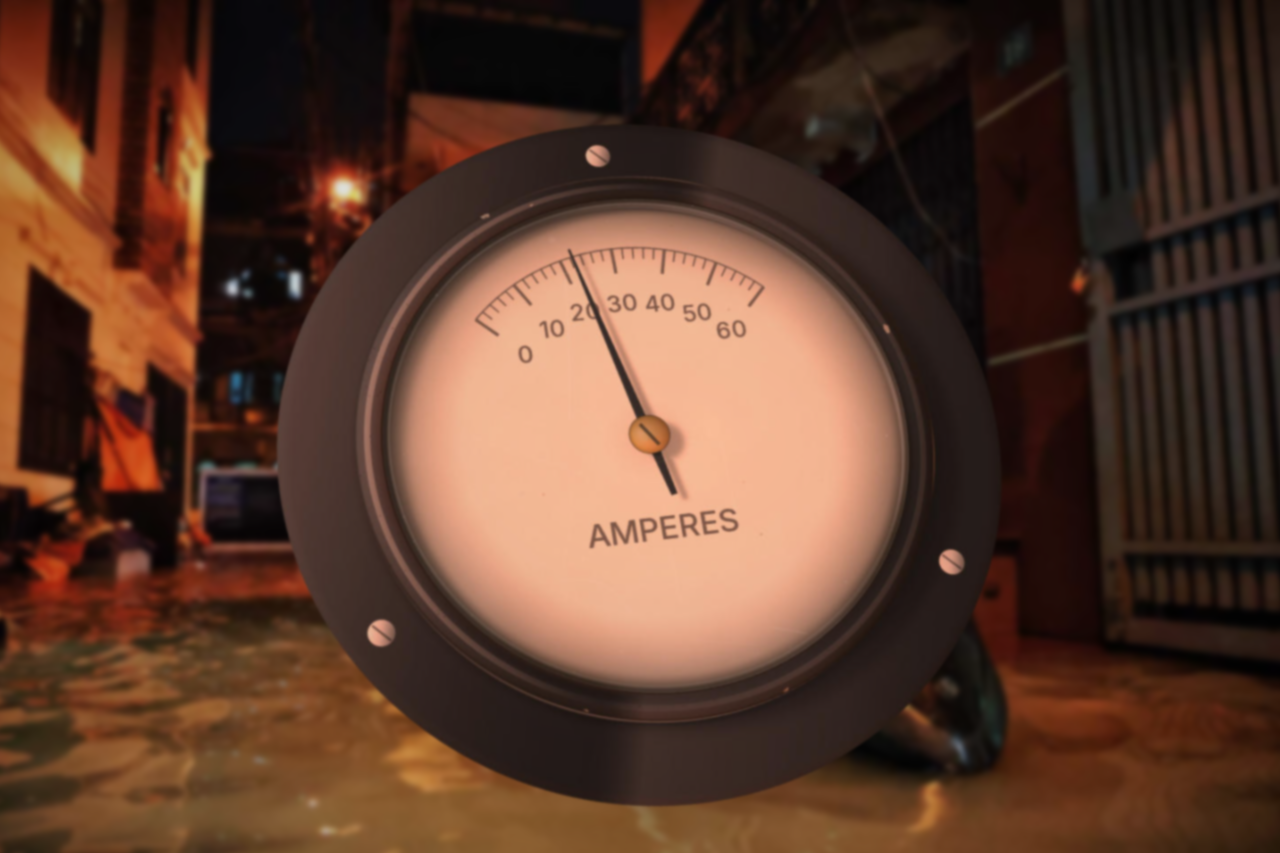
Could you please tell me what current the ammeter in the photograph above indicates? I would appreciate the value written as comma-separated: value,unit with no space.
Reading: 22,A
